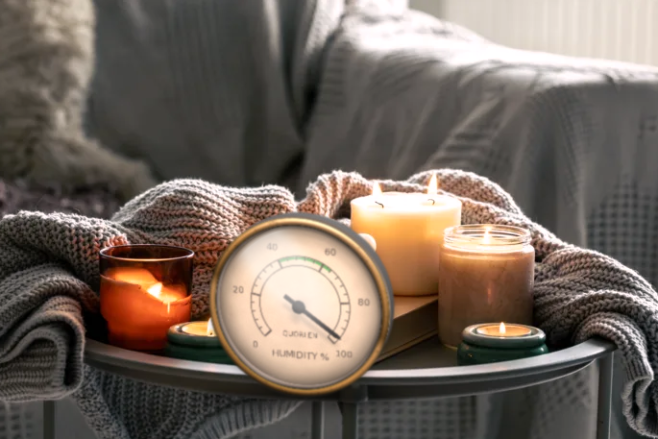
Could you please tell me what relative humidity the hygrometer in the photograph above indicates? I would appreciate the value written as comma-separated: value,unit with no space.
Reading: 96,%
